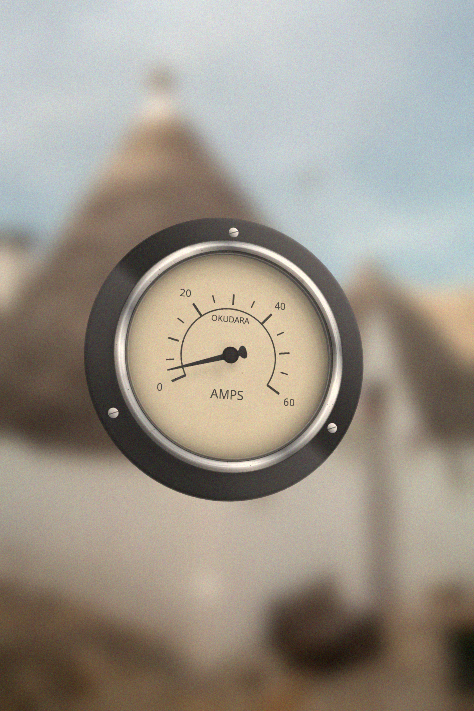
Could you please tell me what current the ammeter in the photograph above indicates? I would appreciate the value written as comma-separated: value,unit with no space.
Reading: 2.5,A
